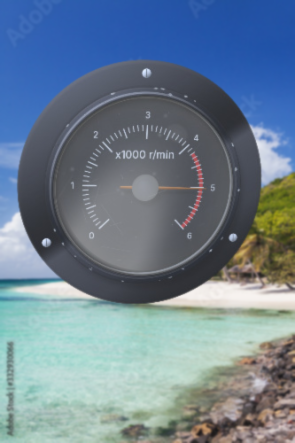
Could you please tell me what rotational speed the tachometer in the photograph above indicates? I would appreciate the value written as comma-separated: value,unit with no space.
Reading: 5000,rpm
